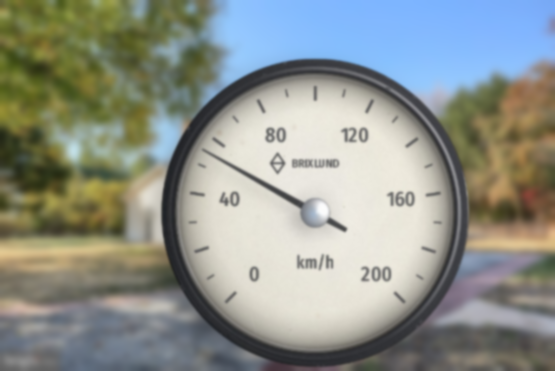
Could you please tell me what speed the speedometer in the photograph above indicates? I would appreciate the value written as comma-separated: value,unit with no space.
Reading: 55,km/h
